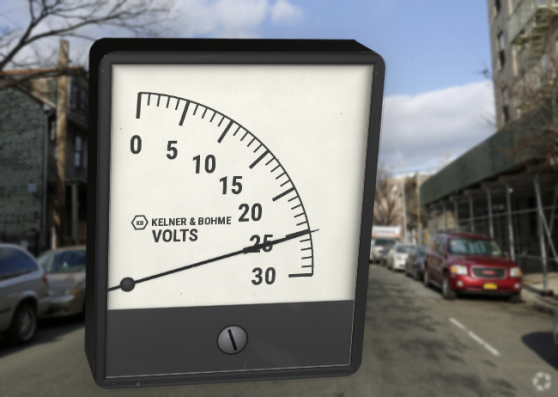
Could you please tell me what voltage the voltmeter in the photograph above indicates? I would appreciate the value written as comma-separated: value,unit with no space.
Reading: 25,V
